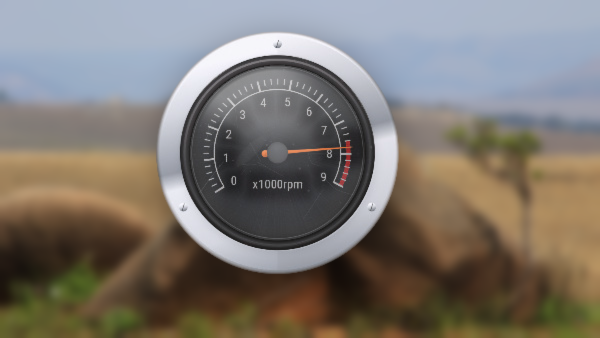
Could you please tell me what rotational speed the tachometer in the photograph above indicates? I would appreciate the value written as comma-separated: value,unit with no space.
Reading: 7800,rpm
